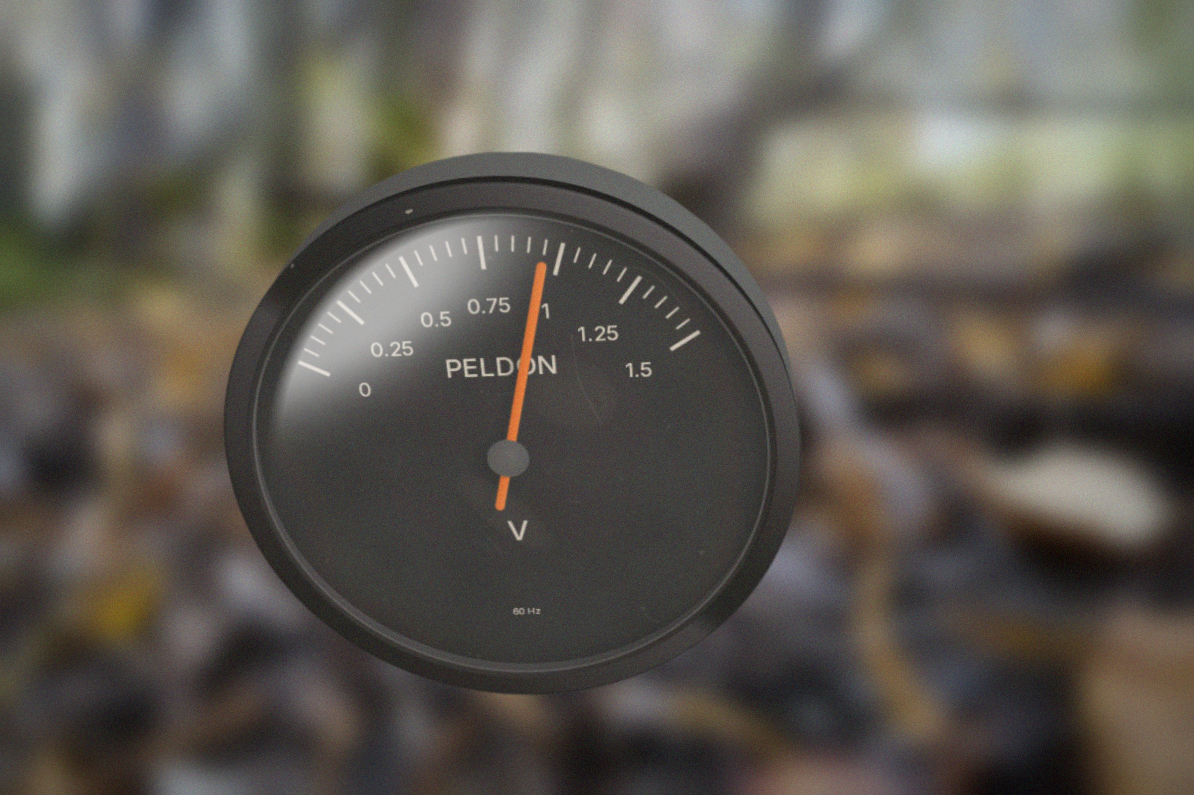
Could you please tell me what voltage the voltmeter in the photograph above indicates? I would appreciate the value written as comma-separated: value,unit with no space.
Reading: 0.95,V
